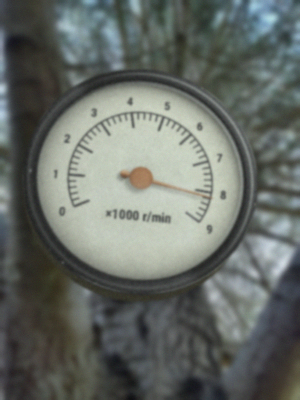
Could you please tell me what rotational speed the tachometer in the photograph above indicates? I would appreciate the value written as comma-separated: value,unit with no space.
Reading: 8200,rpm
